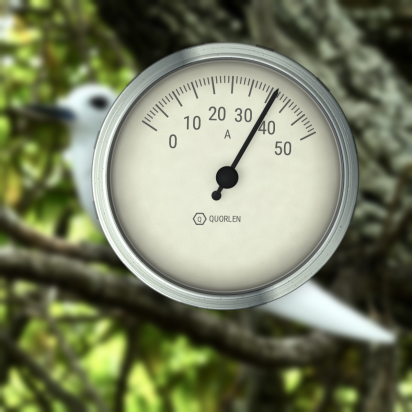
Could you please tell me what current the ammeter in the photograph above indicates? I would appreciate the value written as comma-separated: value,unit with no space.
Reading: 36,A
